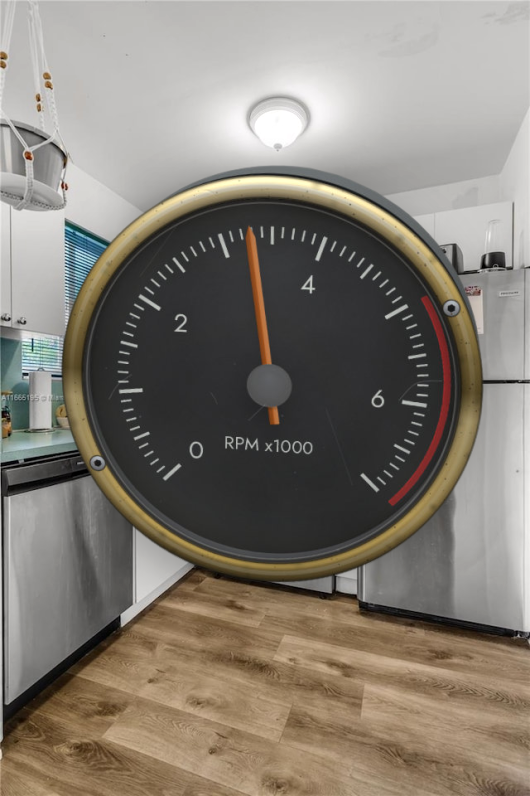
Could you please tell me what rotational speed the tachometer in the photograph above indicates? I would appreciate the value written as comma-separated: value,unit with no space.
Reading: 3300,rpm
